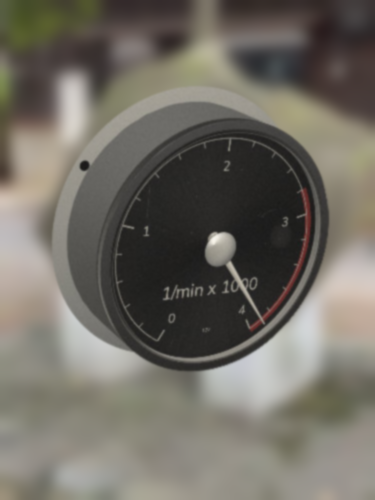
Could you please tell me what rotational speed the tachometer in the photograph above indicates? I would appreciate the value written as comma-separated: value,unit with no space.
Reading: 3900,rpm
